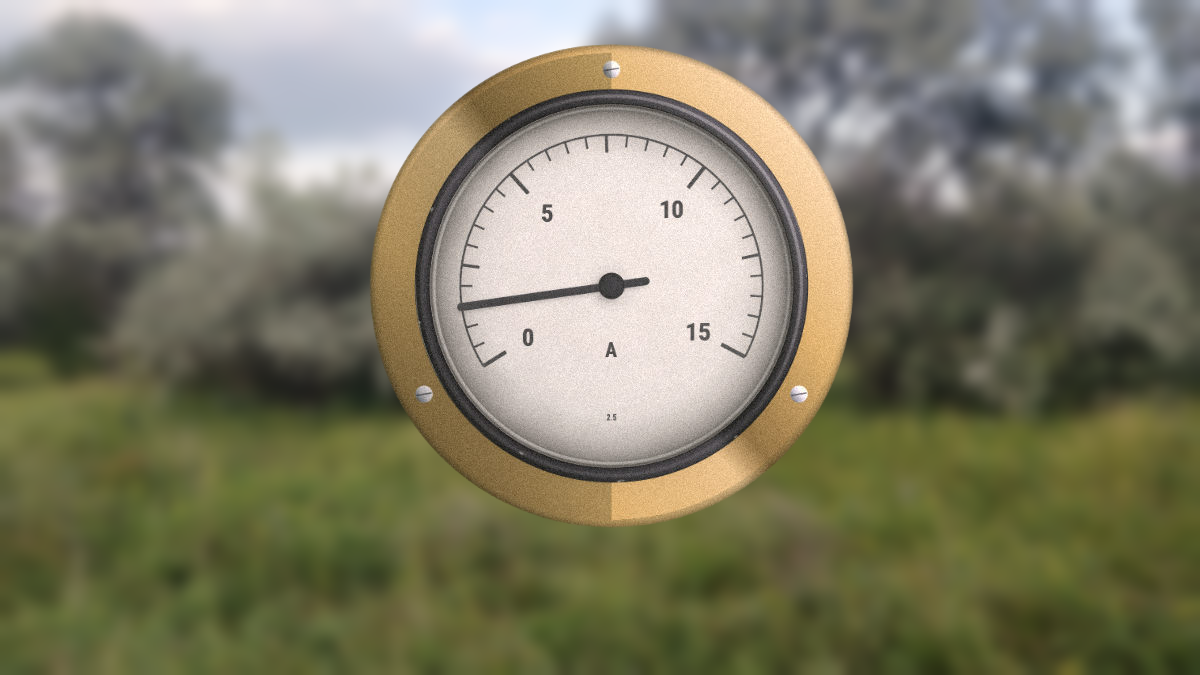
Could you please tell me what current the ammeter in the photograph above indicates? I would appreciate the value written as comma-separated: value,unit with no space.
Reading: 1.5,A
